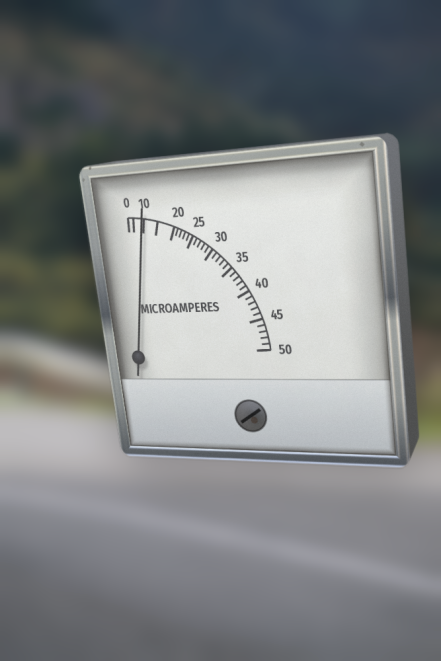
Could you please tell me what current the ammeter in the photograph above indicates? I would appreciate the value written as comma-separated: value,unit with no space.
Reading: 10,µA
